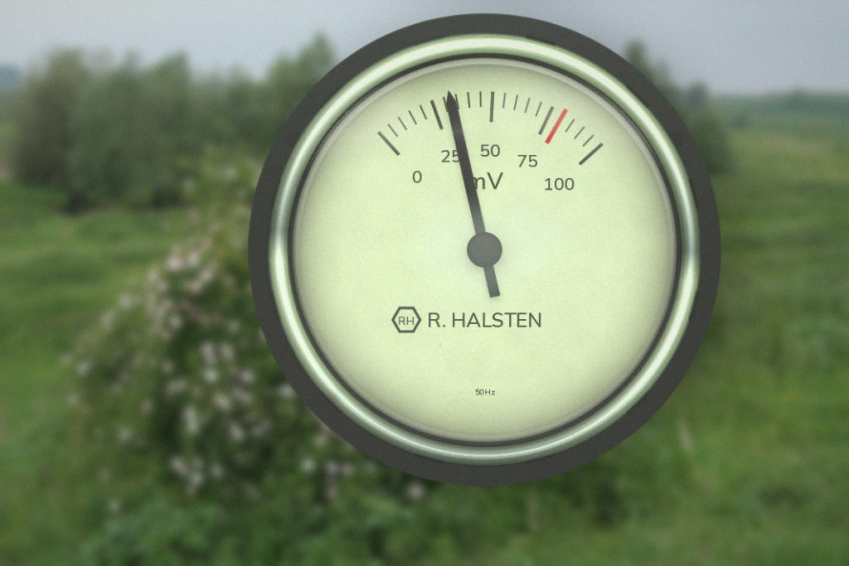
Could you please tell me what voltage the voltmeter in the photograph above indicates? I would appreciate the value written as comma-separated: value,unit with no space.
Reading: 32.5,mV
